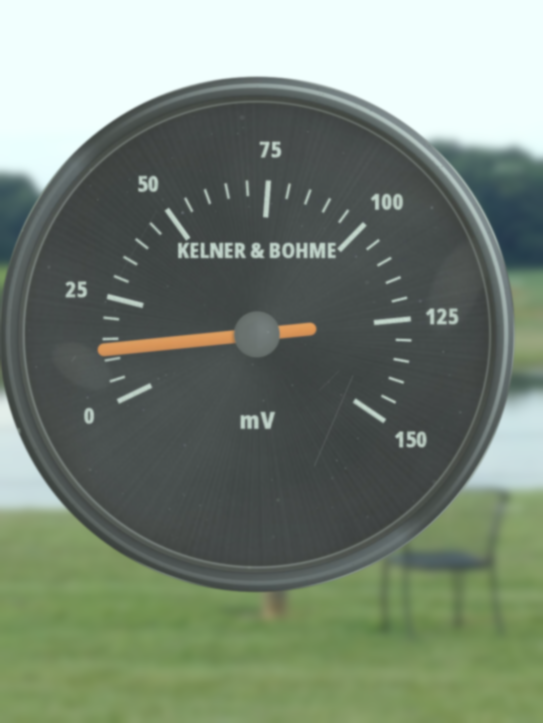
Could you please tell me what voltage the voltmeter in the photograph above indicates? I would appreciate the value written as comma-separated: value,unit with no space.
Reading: 12.5,mV
